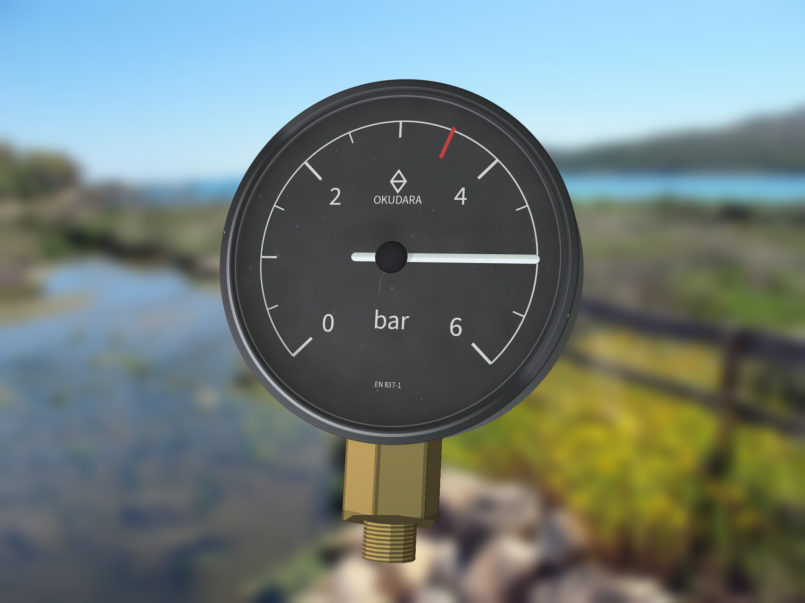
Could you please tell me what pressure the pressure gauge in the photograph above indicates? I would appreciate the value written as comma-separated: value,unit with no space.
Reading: 5,bar
